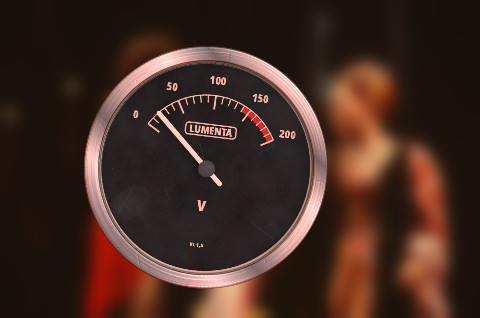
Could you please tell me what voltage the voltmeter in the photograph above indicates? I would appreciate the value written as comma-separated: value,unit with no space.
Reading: 20,V
